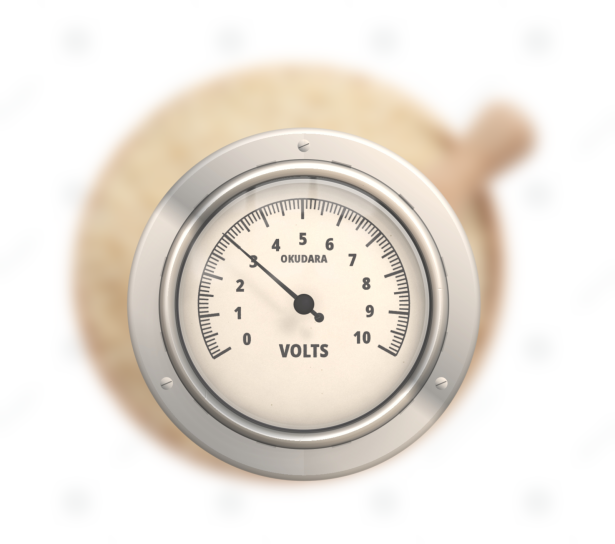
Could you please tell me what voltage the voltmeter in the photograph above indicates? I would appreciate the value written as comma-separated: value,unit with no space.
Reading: 3,V
